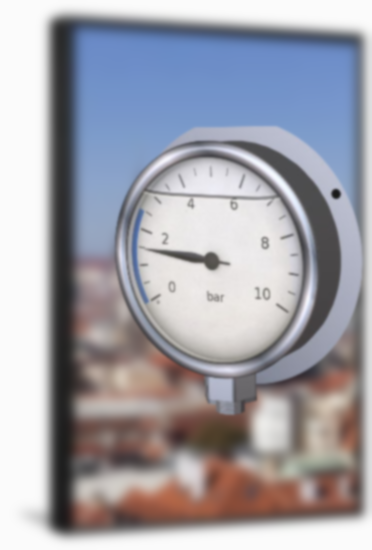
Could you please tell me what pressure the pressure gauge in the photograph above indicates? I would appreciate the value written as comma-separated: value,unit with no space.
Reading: 1.5,bar
